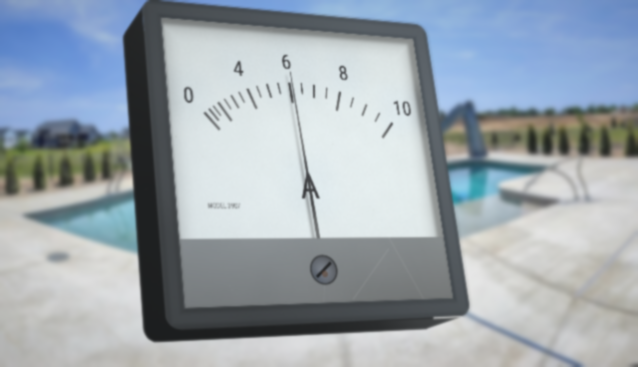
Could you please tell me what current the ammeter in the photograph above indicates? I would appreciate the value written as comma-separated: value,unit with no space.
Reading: 6,A
